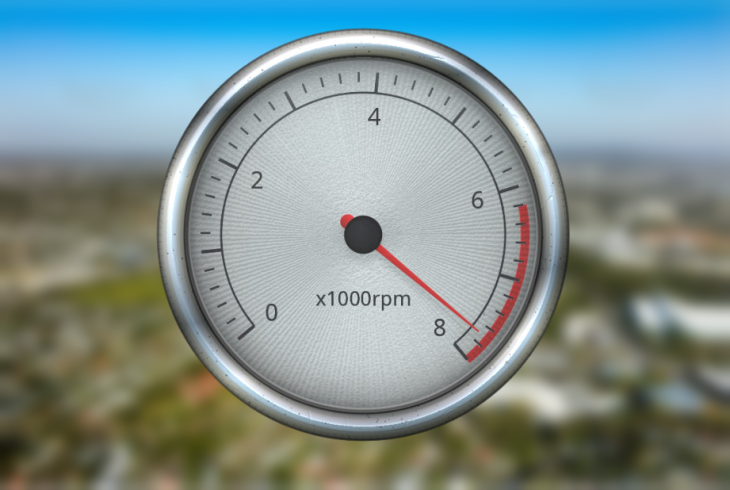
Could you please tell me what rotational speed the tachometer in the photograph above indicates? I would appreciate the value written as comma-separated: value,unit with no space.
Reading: 7700,rpm
